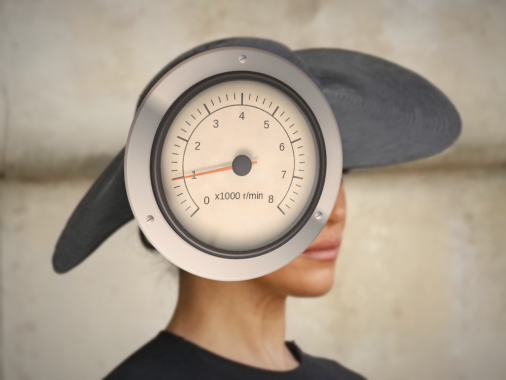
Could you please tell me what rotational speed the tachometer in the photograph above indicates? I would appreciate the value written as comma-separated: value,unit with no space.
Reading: 1000,rpm
